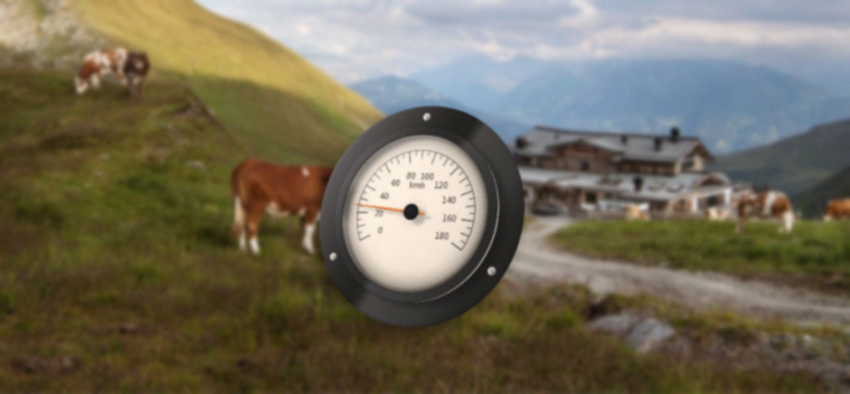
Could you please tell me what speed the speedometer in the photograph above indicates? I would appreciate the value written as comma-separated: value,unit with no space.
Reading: 25,km/h
